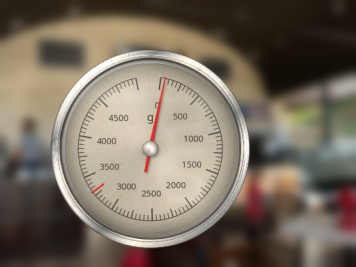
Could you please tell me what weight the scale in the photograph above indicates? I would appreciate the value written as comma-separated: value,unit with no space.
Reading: 50,g
